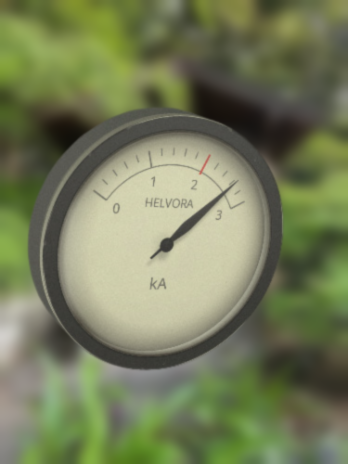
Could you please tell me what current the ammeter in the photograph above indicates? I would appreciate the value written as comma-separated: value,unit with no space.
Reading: 2.6,kA
